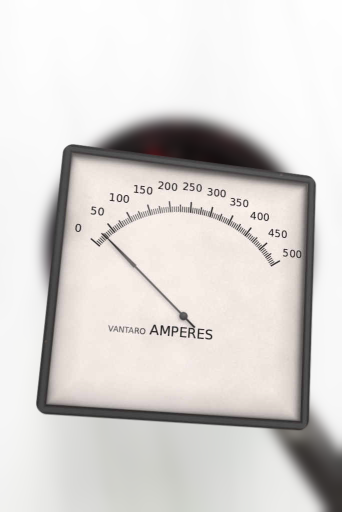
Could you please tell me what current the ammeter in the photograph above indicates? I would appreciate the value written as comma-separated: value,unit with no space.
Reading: 25,A
